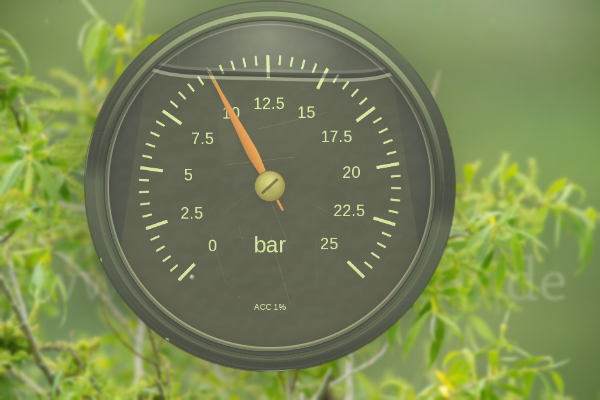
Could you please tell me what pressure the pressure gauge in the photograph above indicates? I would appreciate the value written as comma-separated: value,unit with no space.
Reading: 10,bar
